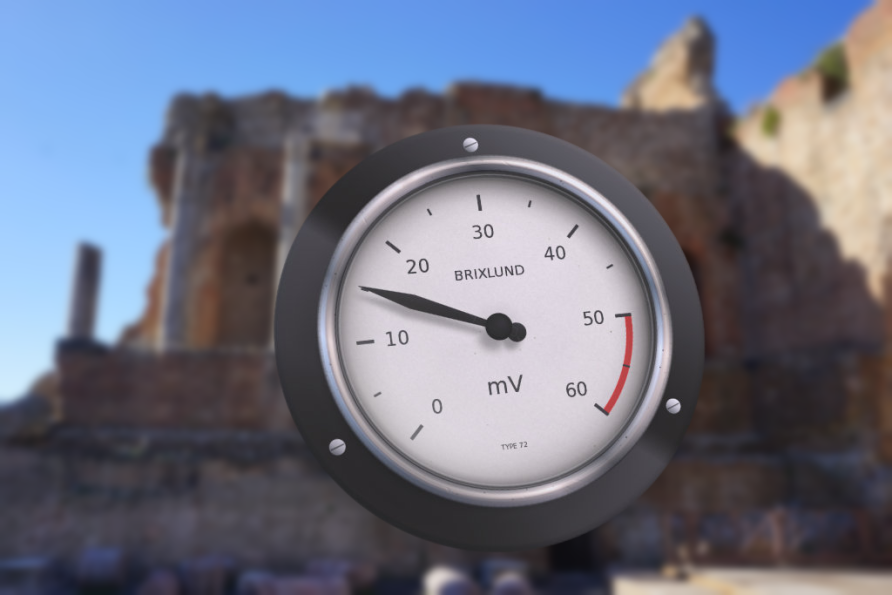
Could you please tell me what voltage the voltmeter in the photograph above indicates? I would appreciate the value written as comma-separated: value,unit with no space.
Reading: 15,mV
